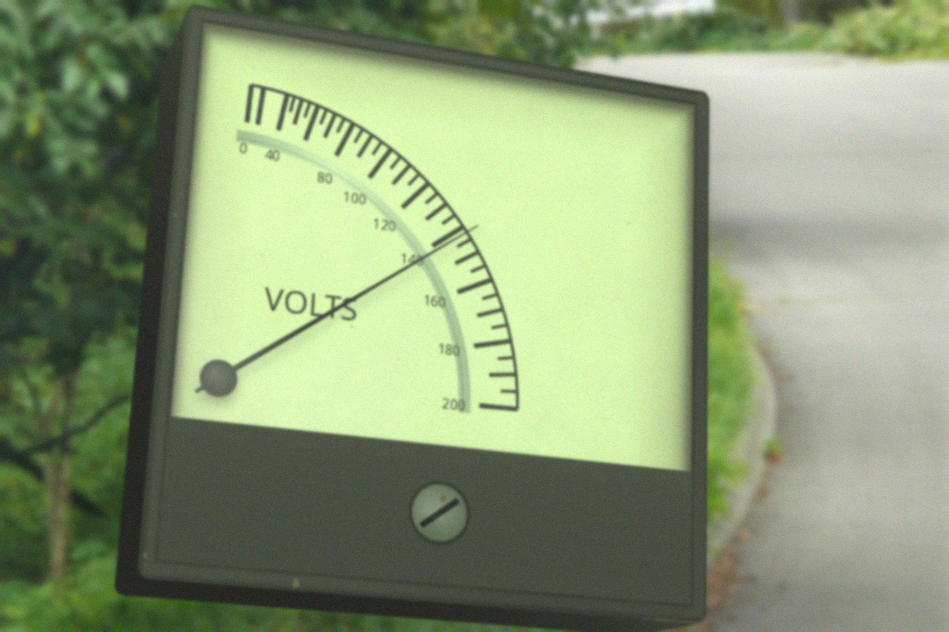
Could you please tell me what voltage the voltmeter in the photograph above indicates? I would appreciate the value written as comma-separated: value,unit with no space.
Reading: 142.5,V
